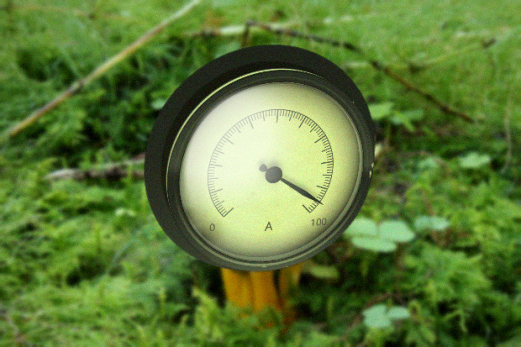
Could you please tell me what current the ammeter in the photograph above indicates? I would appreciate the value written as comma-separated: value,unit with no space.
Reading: 95,A
